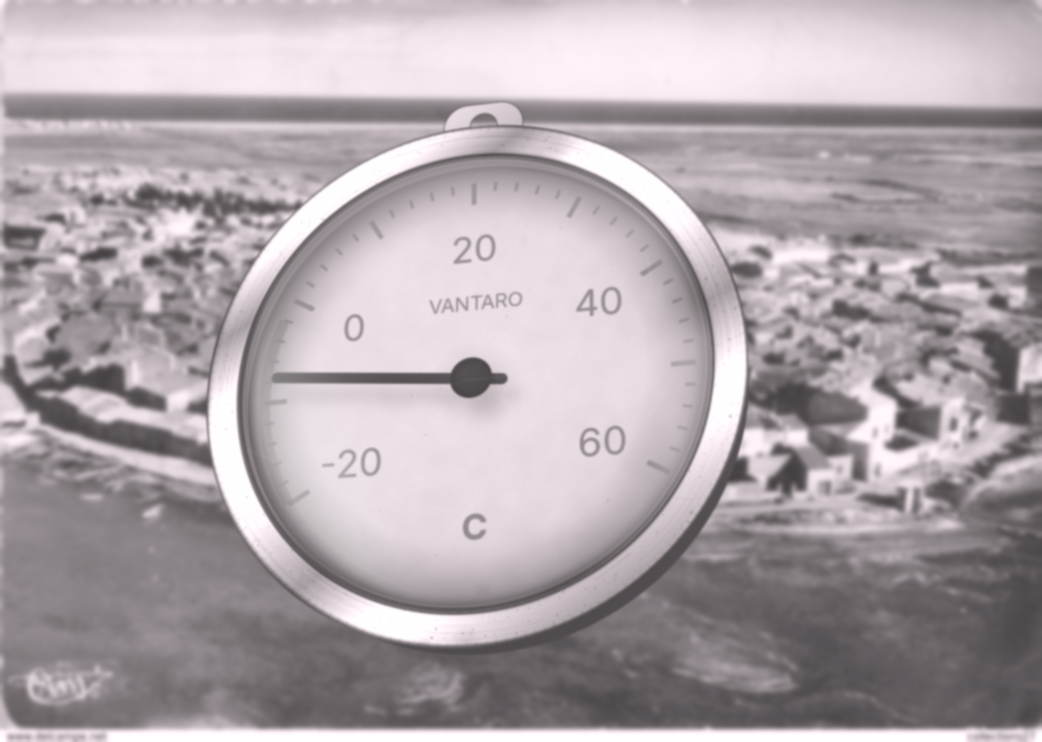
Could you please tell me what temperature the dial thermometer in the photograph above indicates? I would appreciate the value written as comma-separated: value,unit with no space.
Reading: -8,°C
